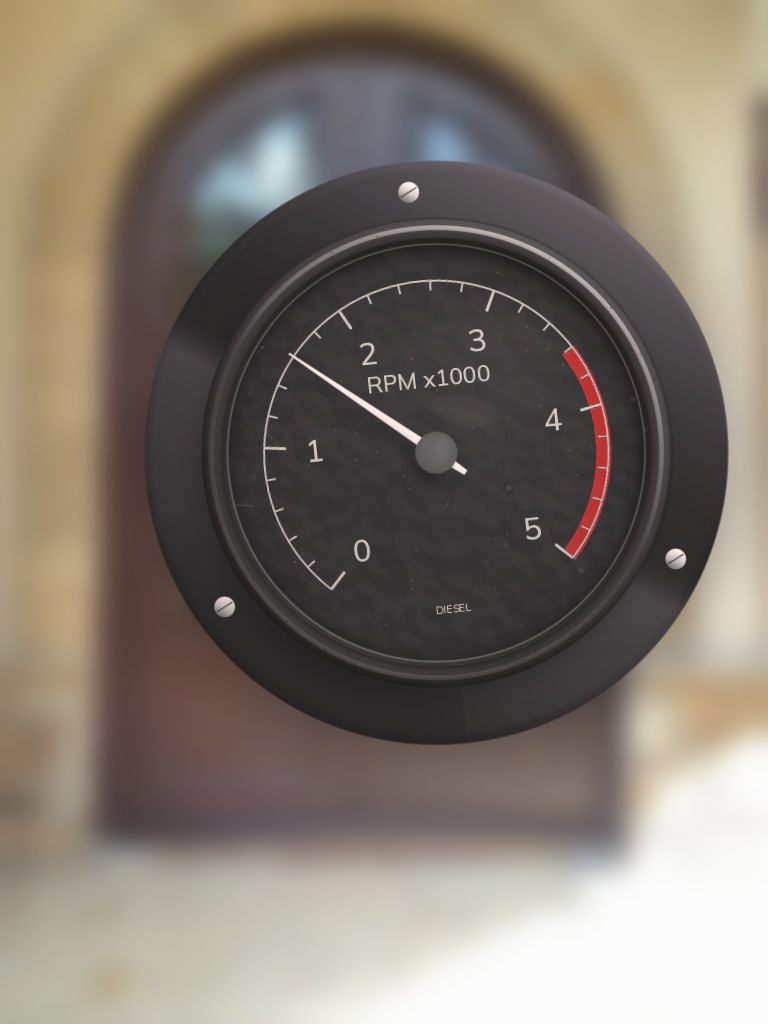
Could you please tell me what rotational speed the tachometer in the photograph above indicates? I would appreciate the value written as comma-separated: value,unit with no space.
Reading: 1600,rpm
